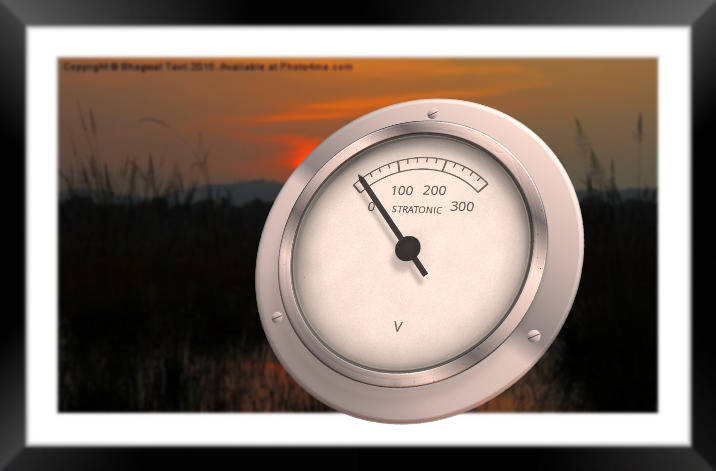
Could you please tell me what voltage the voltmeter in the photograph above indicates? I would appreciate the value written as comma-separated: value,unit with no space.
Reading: 20,V
